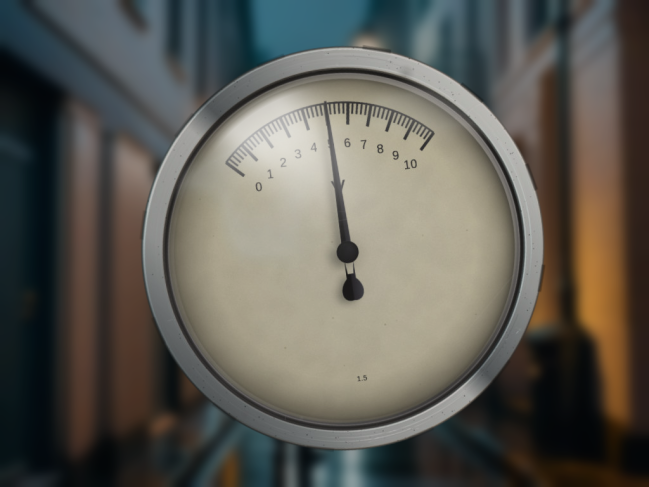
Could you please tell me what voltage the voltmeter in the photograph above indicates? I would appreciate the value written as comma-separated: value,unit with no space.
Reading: 5,V
